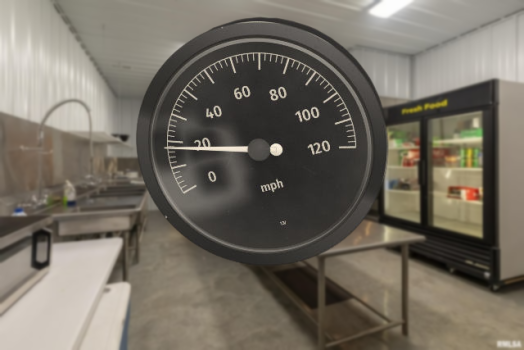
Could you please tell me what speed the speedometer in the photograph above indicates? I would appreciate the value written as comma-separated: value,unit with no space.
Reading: 18,mph
